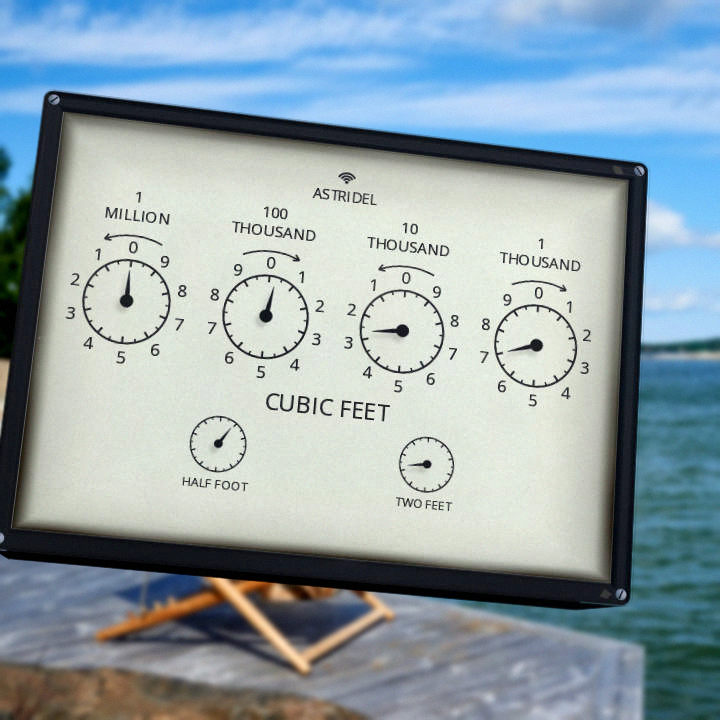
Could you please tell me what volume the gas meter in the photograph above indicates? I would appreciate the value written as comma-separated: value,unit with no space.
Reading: 2700,ft³
